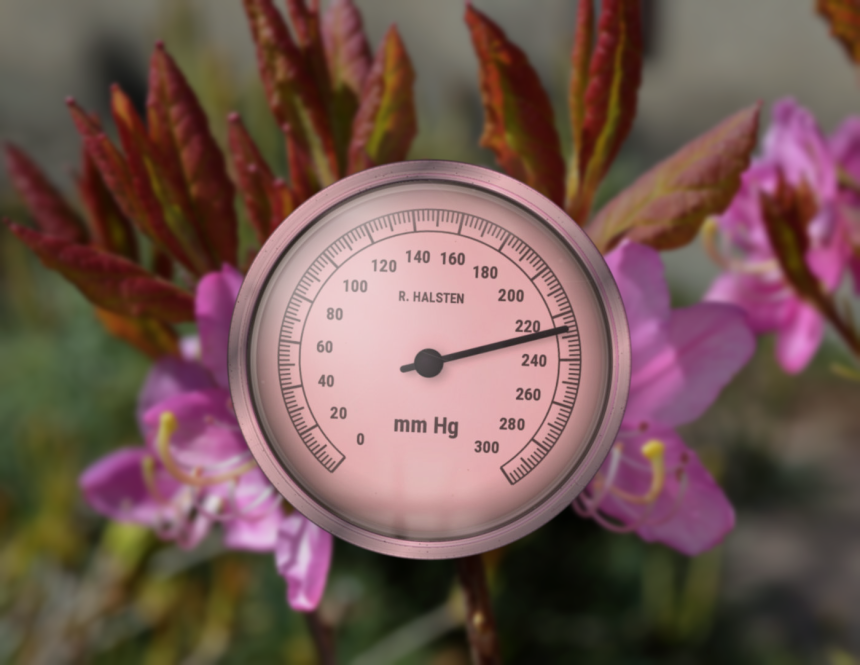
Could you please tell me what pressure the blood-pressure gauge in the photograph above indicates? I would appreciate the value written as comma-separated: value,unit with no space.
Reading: 226,mmHg
